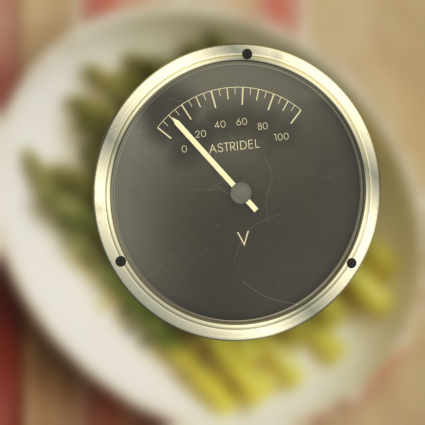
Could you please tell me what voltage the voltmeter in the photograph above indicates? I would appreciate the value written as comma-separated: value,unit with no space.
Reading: 10,V
